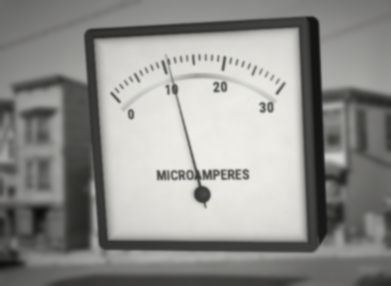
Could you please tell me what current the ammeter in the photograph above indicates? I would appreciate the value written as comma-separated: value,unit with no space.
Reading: 11,µA
